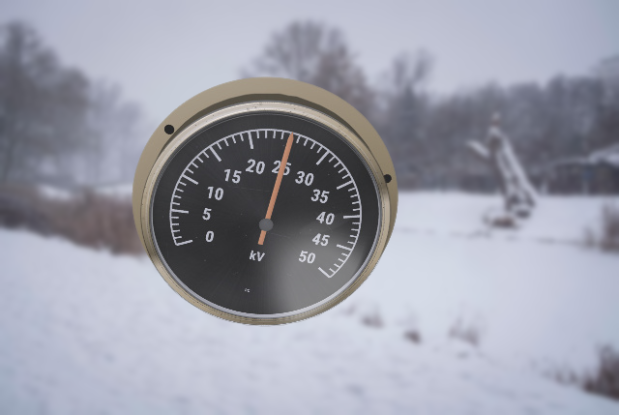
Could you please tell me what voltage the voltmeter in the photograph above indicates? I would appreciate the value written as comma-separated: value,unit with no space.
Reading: 25,kV
